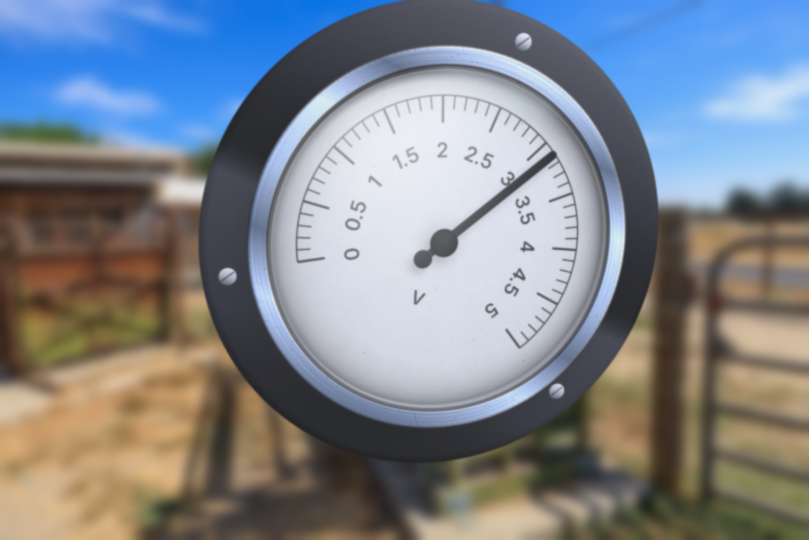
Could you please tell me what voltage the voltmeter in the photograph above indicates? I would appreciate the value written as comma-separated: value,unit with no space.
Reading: 3.1,V
